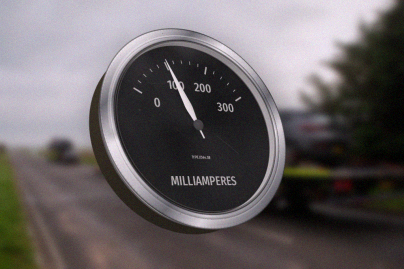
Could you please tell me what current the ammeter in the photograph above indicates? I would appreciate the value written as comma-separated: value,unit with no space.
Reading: 100,mA
